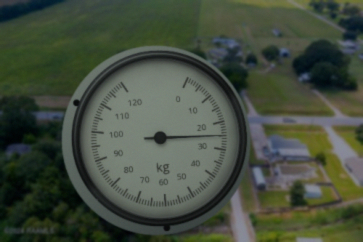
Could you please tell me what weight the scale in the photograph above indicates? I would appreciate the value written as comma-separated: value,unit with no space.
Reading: 25,kg
